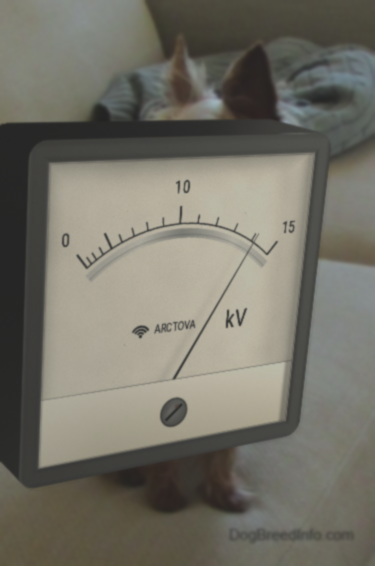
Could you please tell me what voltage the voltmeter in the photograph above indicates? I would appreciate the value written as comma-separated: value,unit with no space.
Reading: 14,kV
